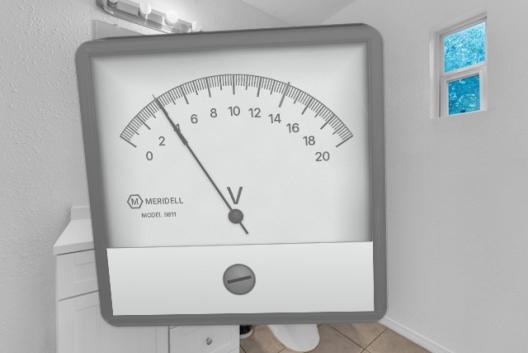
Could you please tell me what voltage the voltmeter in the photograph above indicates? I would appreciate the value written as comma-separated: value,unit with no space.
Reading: 4,V
